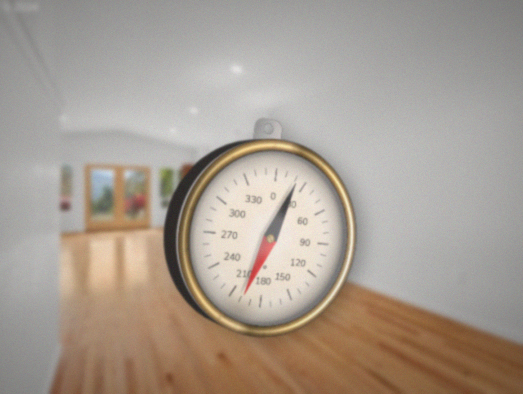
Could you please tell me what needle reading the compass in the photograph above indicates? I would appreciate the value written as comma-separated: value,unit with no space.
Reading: 200,°
